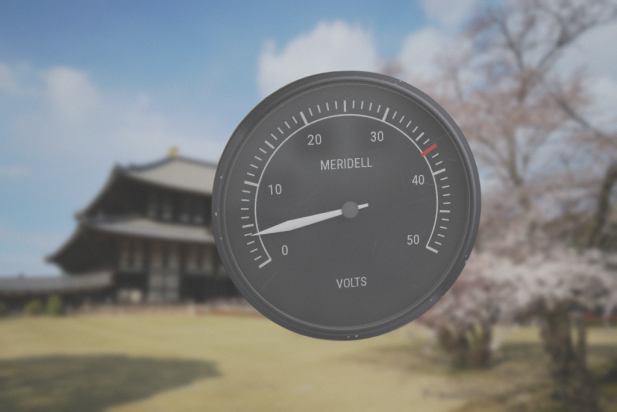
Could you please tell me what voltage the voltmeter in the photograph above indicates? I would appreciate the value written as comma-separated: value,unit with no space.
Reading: 4,V
